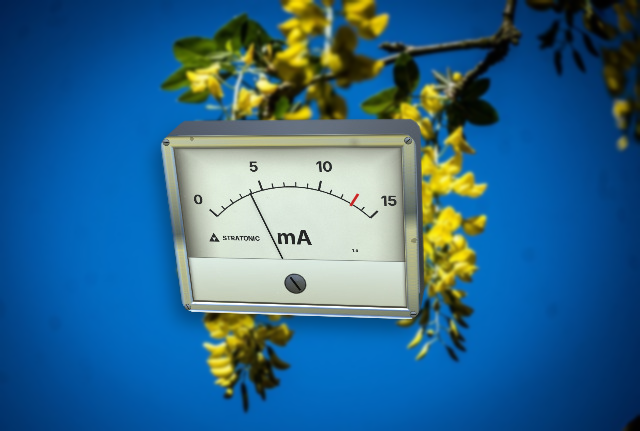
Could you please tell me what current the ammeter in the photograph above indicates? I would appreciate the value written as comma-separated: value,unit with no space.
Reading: 4,mA
